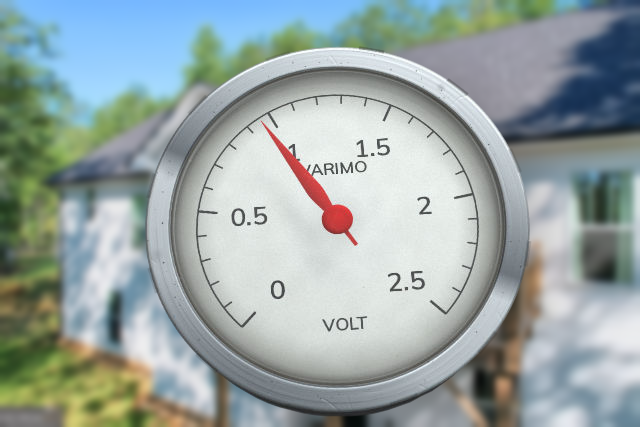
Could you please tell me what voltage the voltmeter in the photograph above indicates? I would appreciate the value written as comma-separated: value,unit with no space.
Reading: 0.95,V
